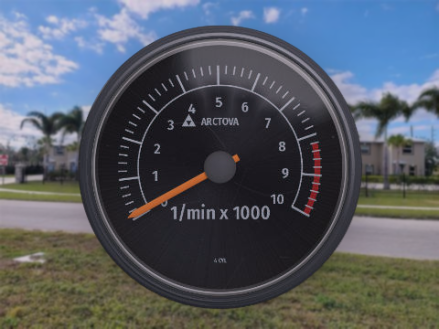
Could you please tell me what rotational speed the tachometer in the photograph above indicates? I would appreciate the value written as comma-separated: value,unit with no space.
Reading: 100,rpm
